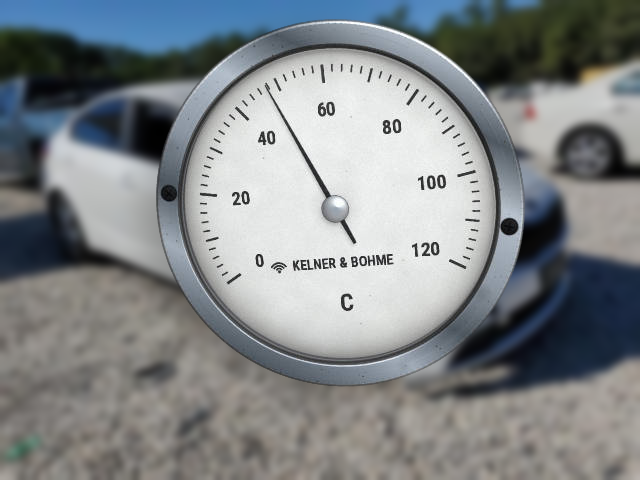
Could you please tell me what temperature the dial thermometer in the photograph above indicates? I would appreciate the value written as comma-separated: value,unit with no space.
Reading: 48,°C
